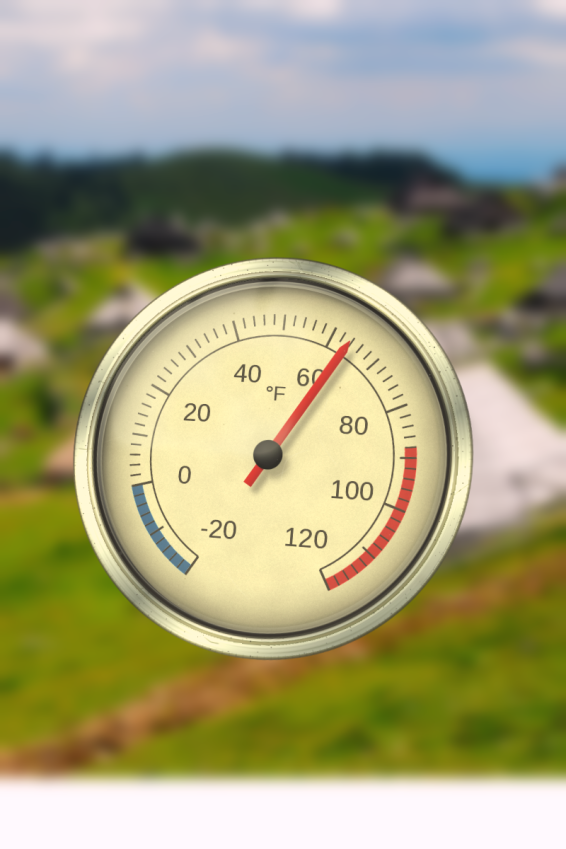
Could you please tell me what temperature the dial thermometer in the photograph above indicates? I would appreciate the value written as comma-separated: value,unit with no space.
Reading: 64,°F
